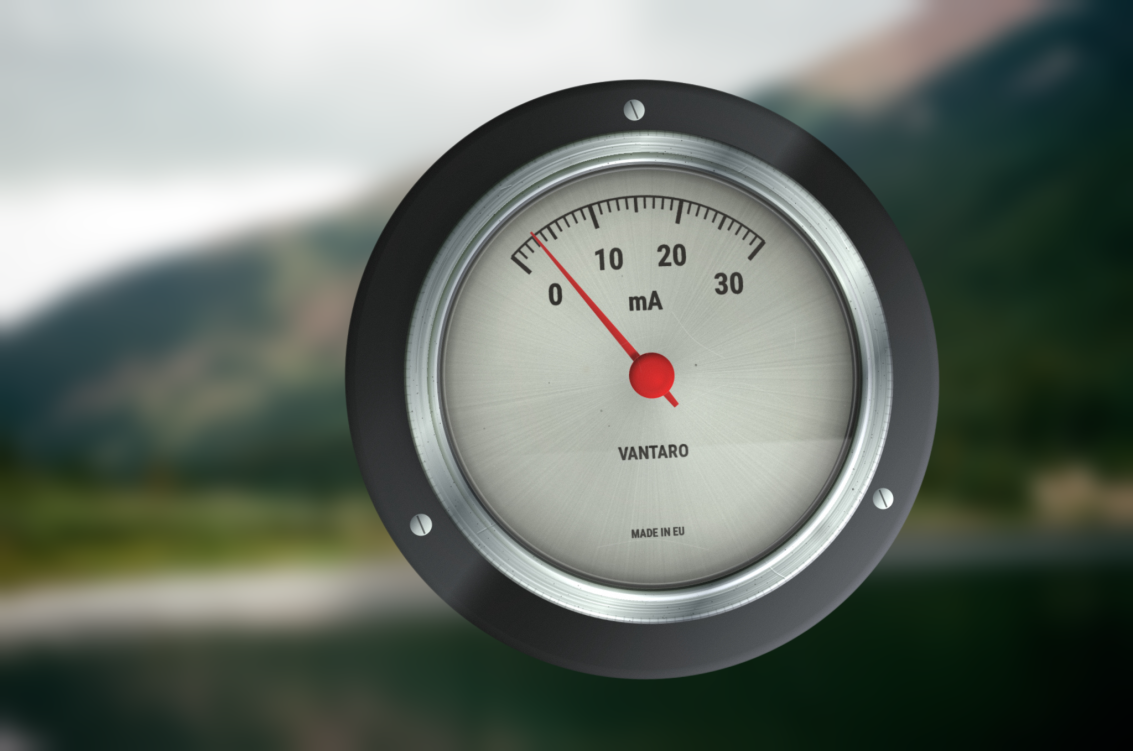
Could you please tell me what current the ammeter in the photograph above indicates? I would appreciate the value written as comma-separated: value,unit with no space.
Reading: 3,mA
